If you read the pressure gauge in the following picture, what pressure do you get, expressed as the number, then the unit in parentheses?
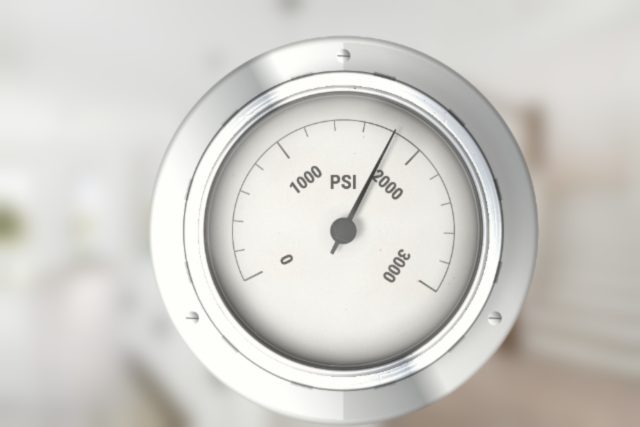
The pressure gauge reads 1800 (psi)
